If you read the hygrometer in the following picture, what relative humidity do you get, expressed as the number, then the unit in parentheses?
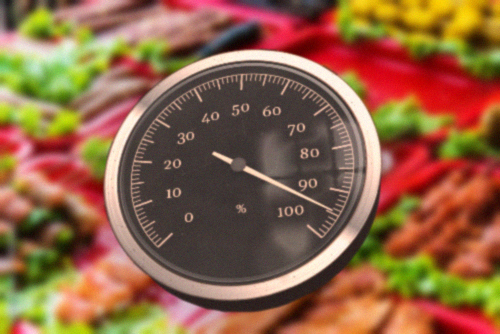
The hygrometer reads 95 (%)
